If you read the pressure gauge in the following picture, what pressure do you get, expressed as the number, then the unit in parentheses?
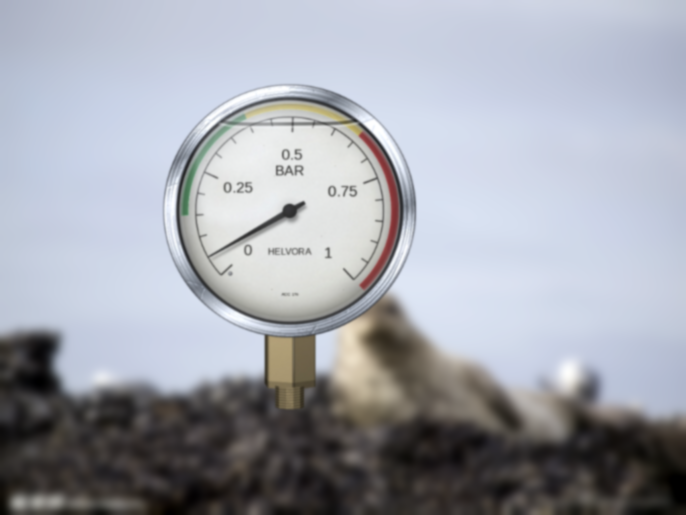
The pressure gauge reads 0.05 (bar)
